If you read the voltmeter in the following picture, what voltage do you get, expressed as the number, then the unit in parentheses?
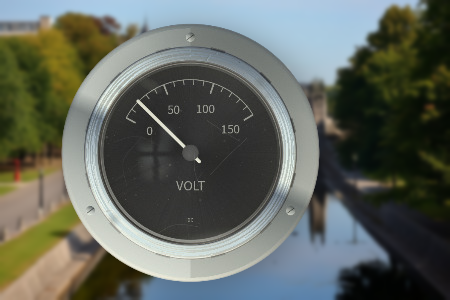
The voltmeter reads 20 (V)
